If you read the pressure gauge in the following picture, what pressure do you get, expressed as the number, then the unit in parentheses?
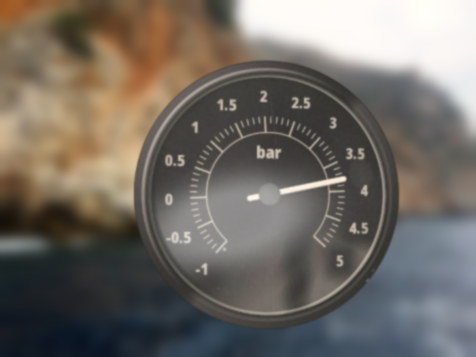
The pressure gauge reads 3.8 (bar)
